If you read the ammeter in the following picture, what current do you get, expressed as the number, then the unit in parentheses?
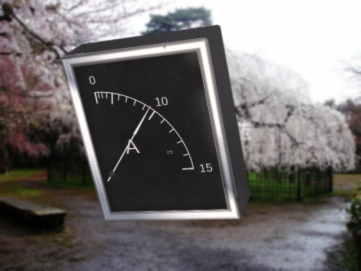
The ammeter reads 9.5 (A)
